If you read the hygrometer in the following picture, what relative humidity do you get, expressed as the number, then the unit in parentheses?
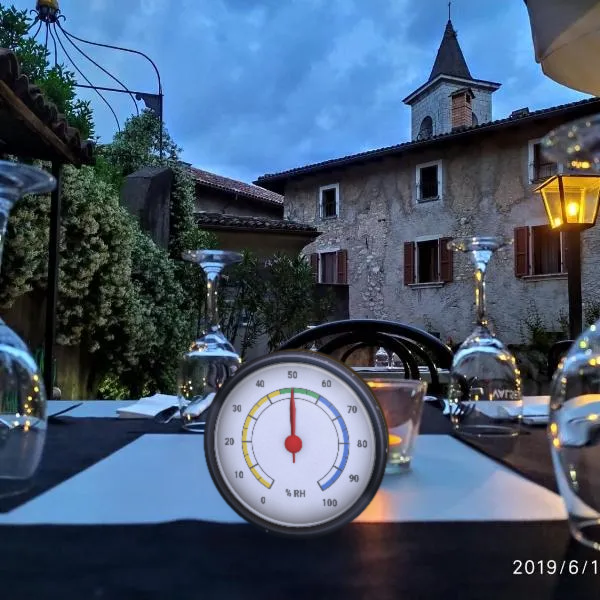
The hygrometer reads 50 (%)
